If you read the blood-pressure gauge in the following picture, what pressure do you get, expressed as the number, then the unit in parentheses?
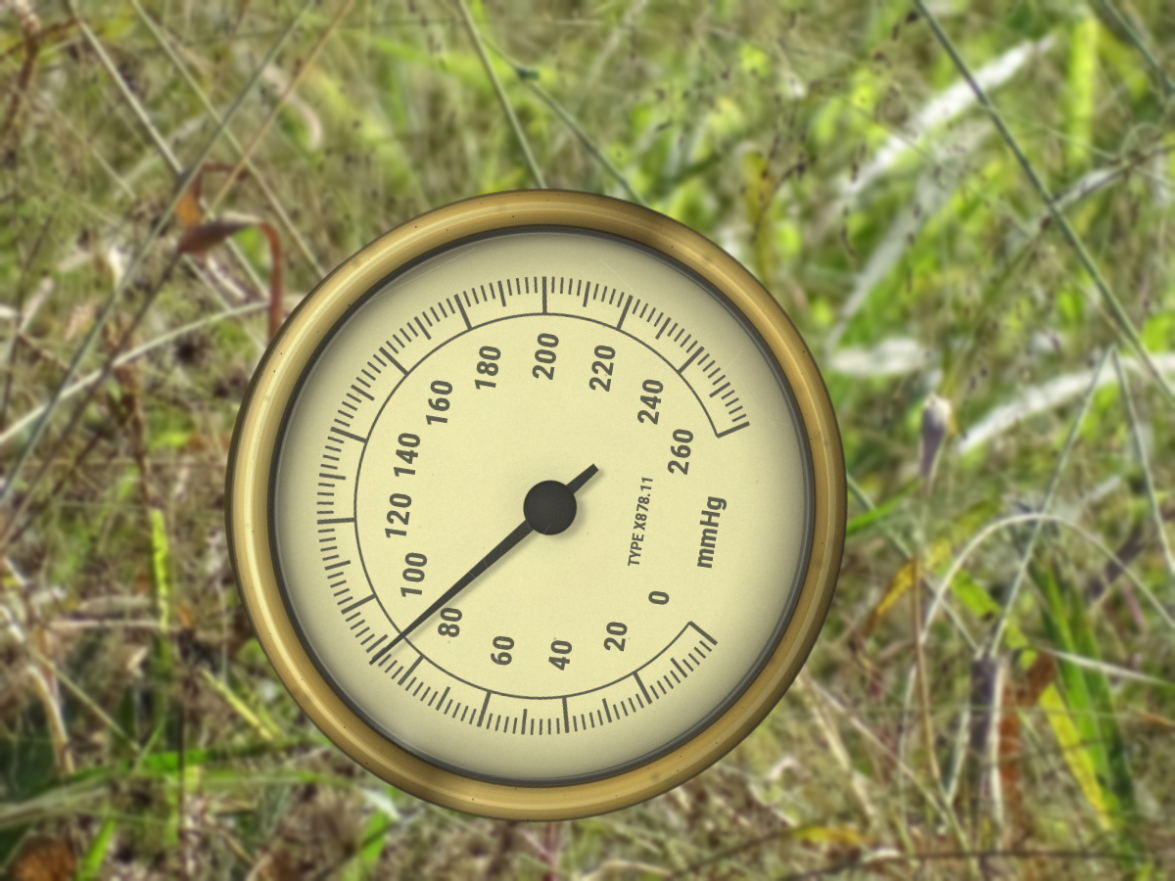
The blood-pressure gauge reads 88 (mmHg)
